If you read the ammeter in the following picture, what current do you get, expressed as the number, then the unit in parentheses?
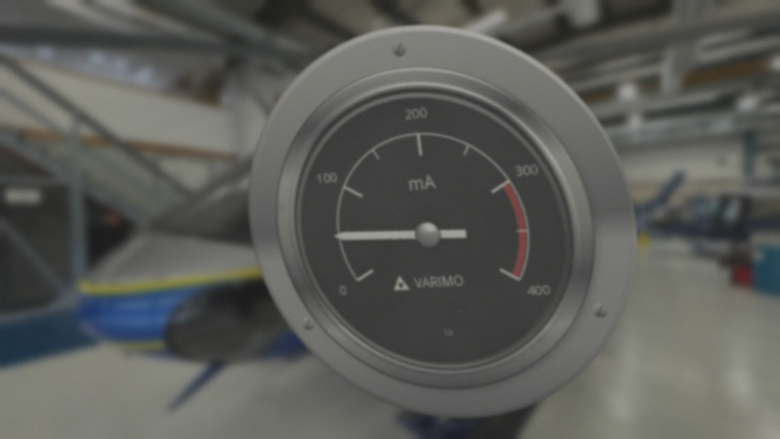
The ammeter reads 50 (mA)
